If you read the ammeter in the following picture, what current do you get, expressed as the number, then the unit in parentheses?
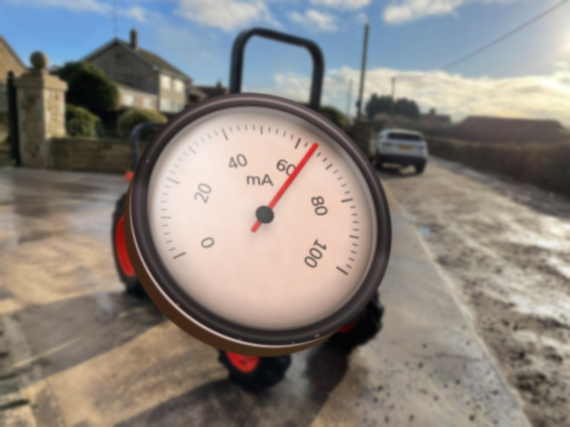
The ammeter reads 64 (mA)
